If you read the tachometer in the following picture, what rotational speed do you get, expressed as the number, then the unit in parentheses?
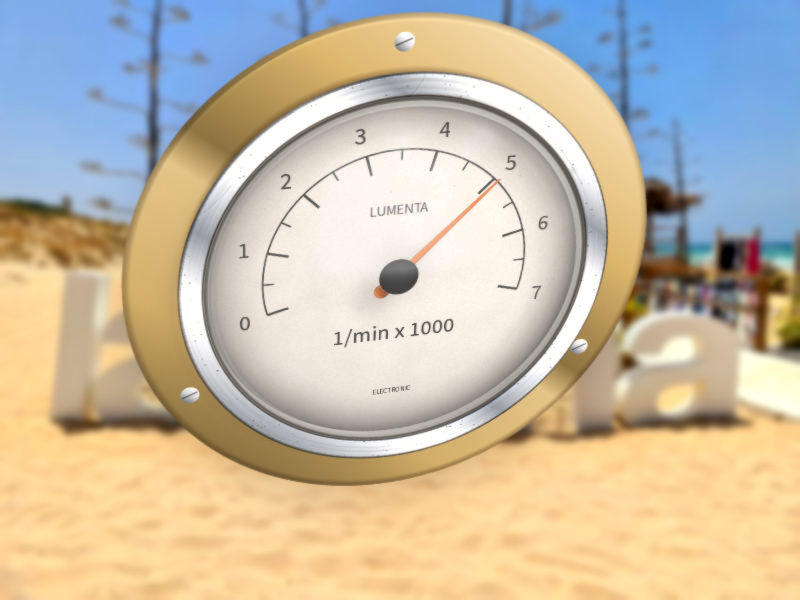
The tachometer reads 5000 (rpm)
